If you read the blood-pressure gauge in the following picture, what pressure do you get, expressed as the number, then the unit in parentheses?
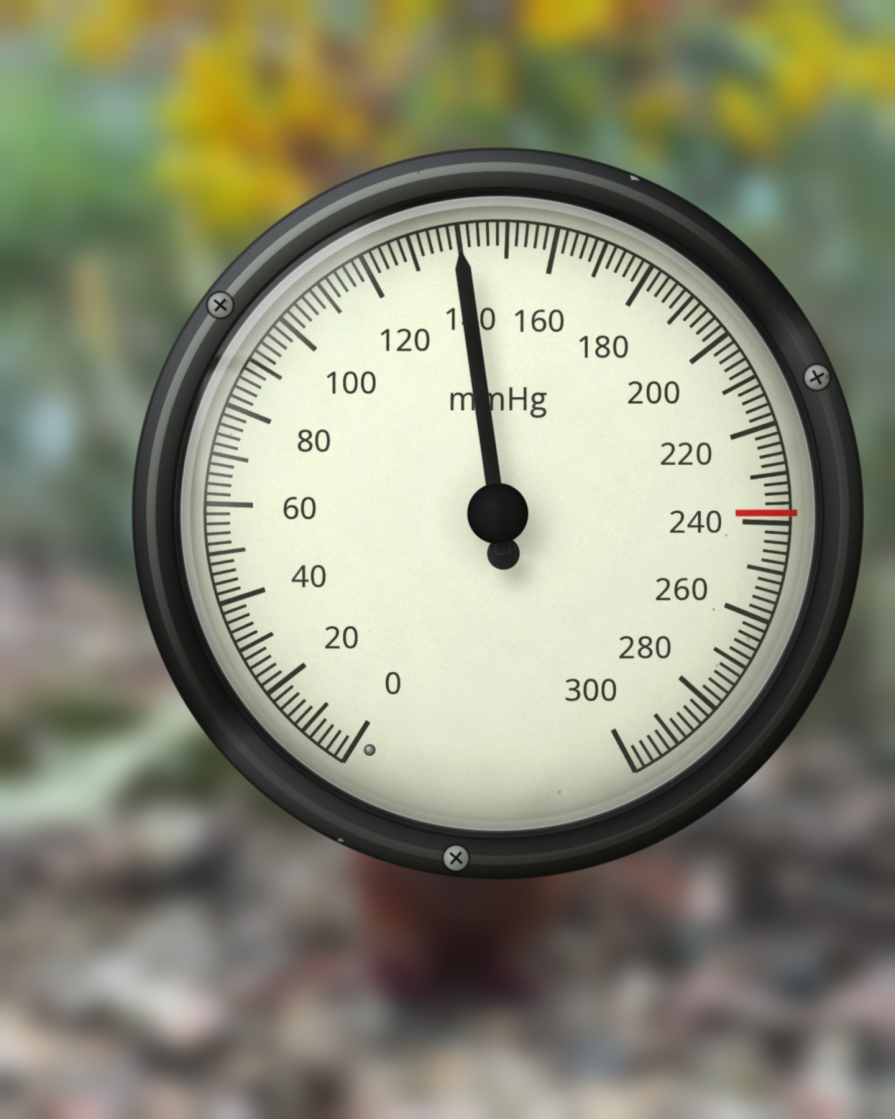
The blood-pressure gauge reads 140 (mmHg)
